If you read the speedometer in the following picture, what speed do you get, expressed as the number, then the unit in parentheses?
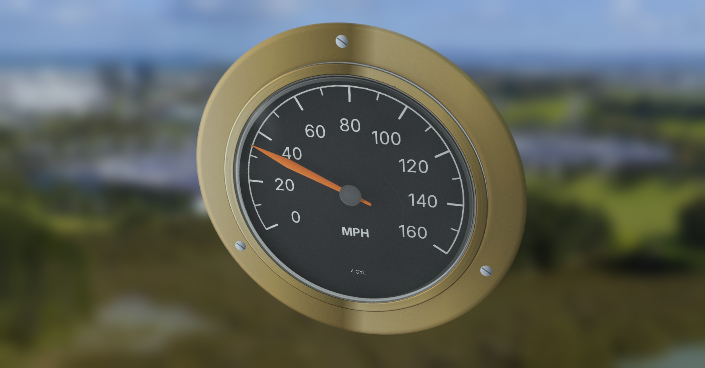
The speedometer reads 35 (mph)
